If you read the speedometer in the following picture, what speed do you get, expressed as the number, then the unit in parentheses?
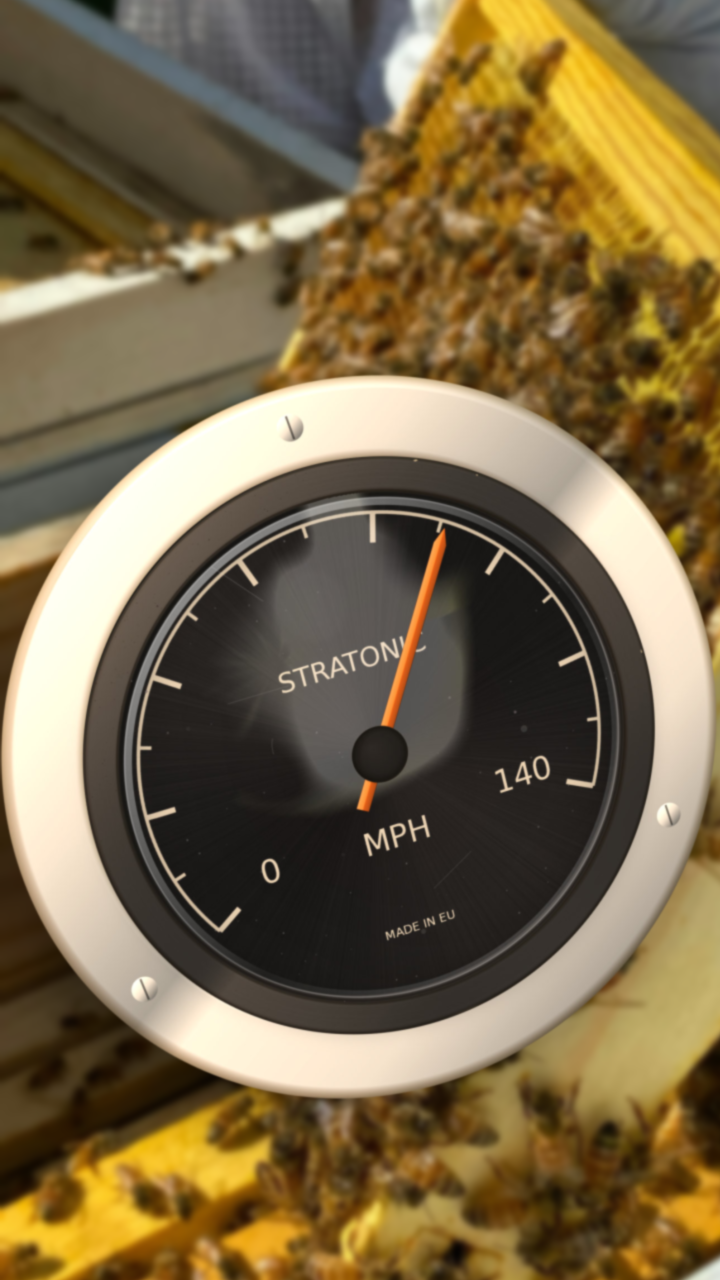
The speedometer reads 90 (mph)
